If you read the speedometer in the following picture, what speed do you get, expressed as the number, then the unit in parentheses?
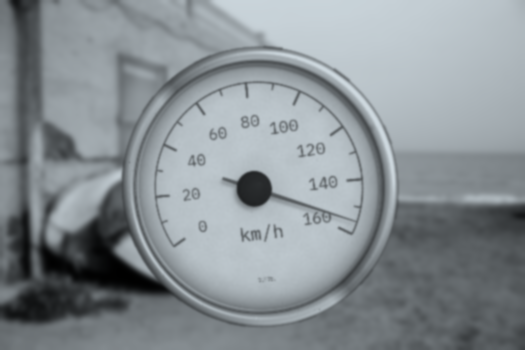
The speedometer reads 155 (km/h)
